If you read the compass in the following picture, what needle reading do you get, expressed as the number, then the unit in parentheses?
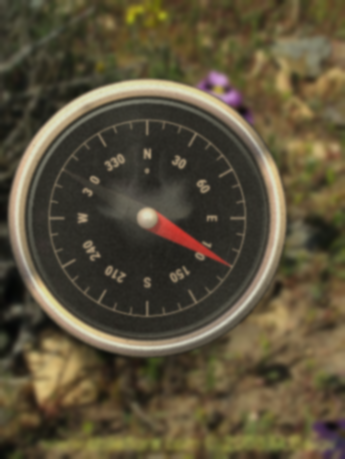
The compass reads 120 (°)
